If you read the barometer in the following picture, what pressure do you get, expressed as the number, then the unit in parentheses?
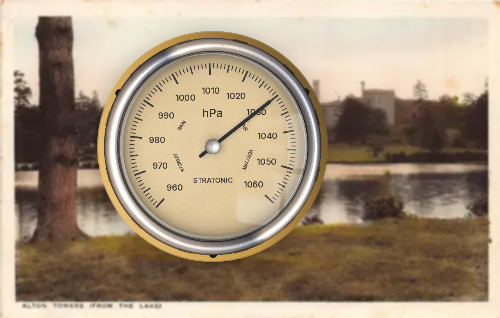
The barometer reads 1030 (hPa)
